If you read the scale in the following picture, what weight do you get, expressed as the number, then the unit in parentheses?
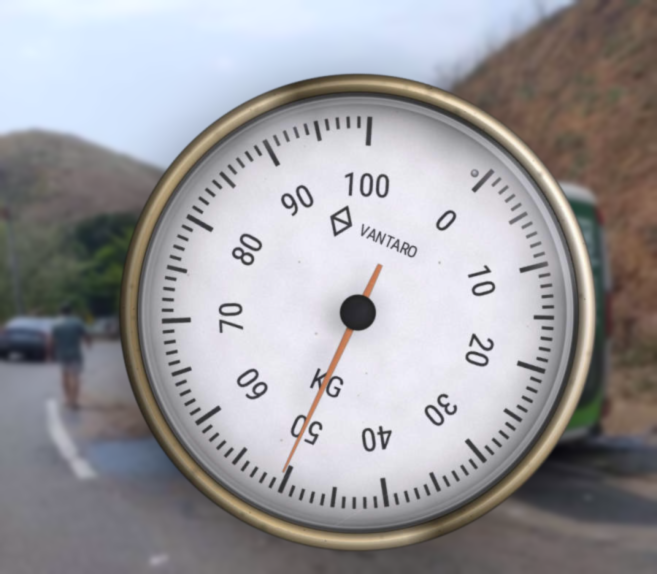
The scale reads 50.5 (kg)
